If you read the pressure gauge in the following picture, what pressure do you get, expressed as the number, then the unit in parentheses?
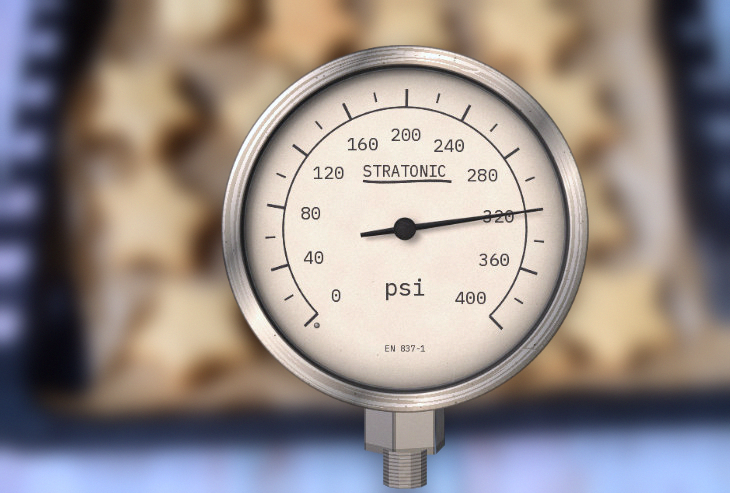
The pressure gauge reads 320 (psi)
